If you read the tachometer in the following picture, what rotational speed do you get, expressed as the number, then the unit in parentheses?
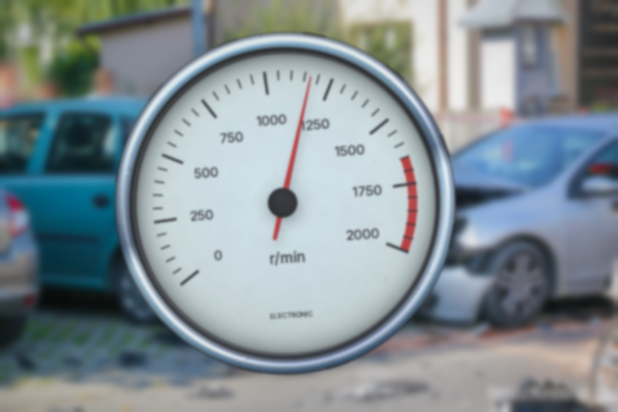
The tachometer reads 1175 (rpm)
